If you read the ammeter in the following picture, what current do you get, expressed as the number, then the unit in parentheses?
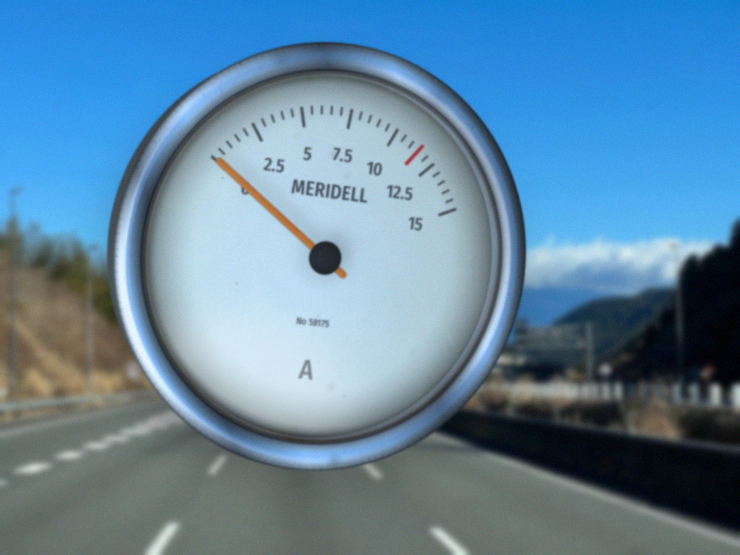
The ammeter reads 0 (A)
